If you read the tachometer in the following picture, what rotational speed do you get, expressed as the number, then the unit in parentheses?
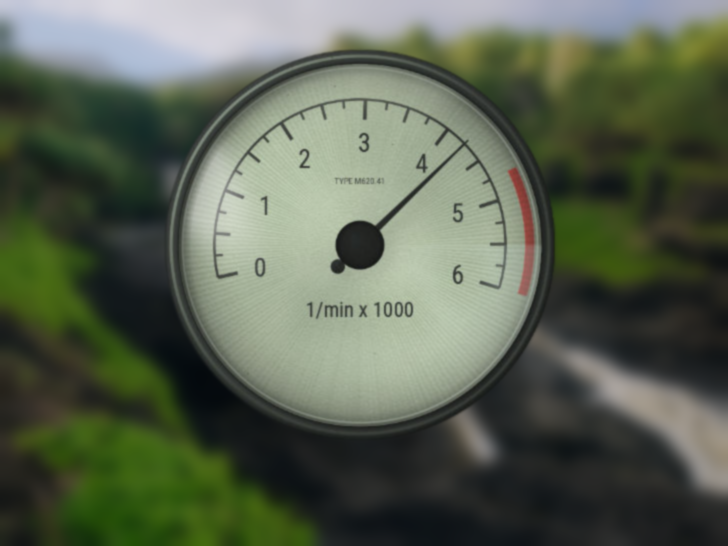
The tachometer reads 4250 (rpm)
